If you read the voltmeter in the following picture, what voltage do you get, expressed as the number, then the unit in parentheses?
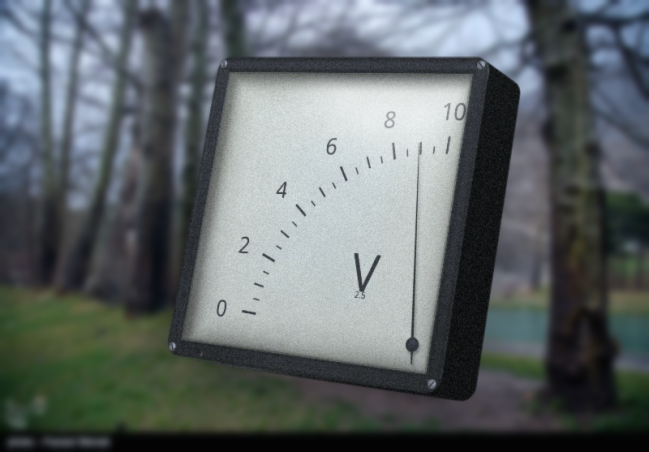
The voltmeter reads 9 (V)
